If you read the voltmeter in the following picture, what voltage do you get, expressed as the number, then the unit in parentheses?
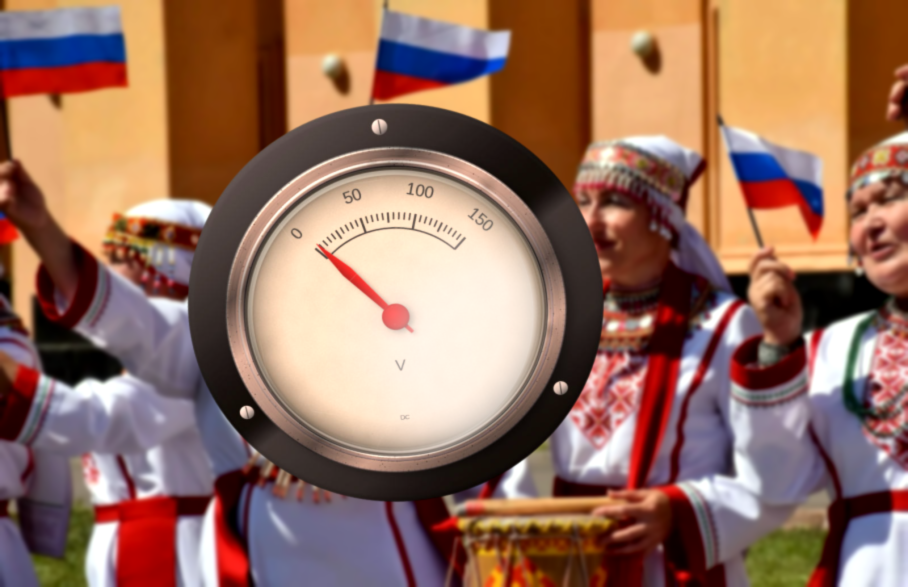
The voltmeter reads 5 (V)
